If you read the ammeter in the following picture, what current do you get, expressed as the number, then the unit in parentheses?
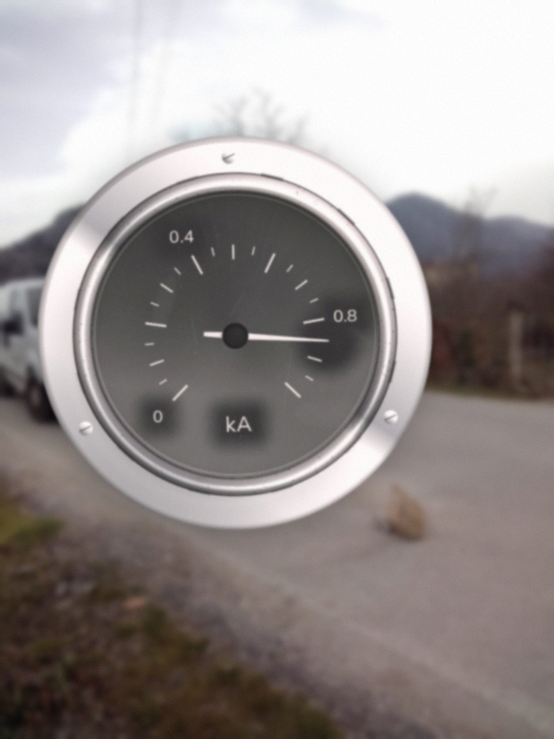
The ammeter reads 0.85 (kA)
